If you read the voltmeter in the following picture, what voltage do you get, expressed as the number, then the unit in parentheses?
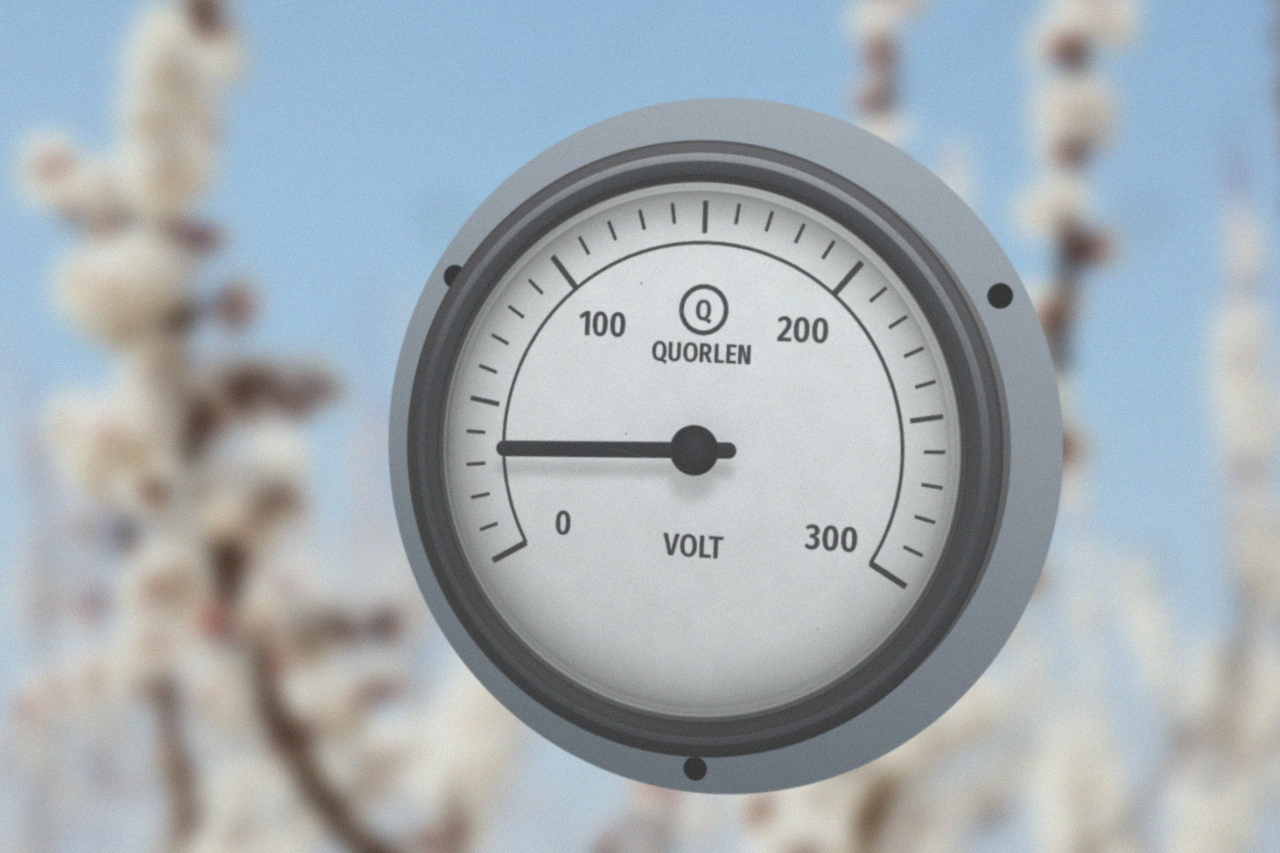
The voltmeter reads 35 (V)
